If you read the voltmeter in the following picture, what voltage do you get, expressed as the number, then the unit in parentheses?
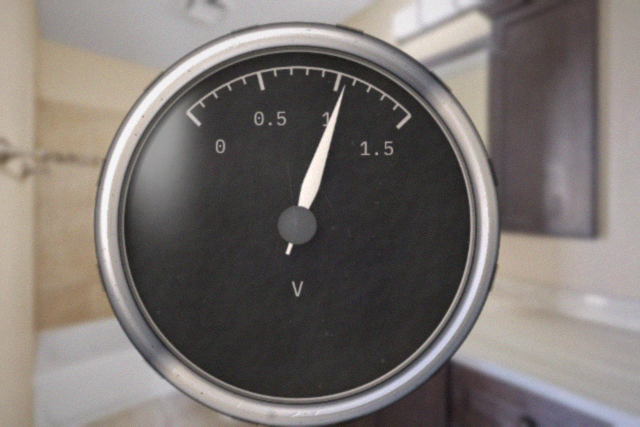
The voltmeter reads 1.05 (V)
